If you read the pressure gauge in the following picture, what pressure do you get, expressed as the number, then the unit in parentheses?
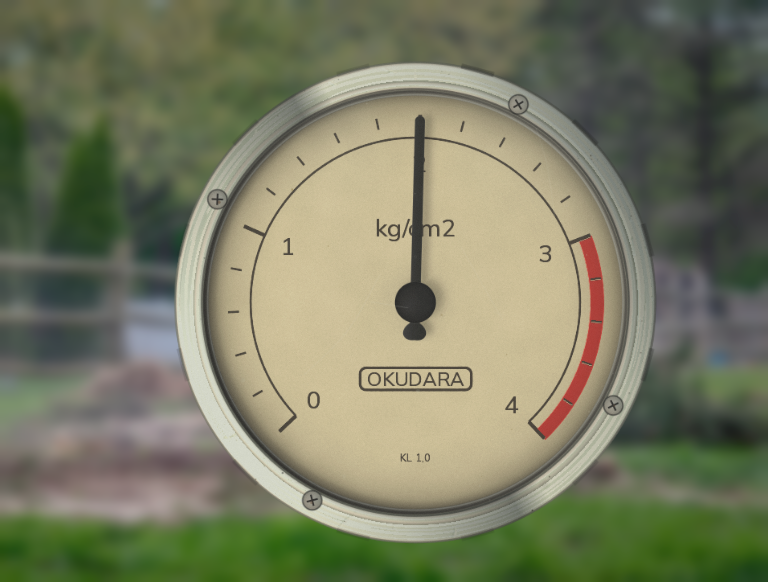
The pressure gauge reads 2 (kg/cm²)
